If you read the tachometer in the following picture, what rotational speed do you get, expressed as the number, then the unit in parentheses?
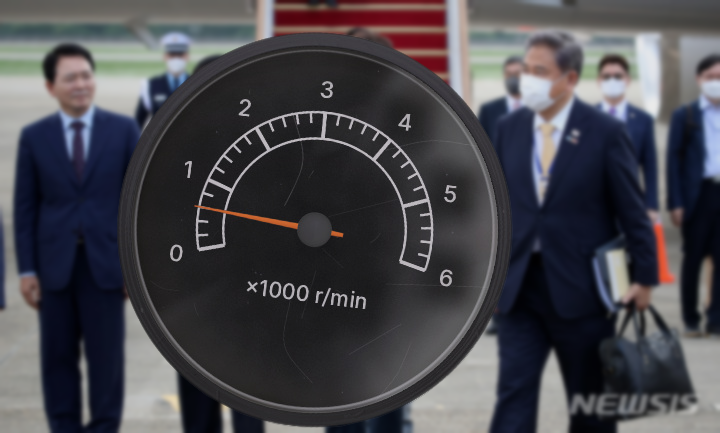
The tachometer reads 600 (rpm)
